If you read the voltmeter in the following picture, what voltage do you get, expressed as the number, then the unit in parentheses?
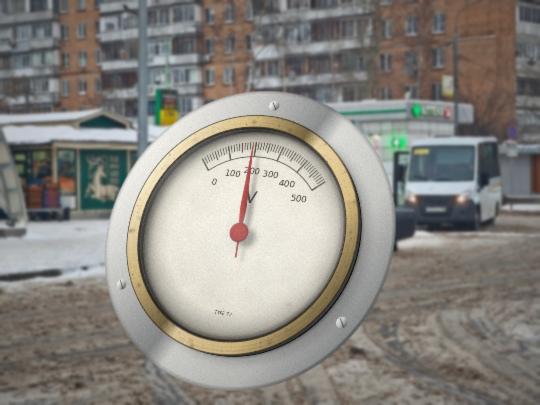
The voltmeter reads 200 (V)
